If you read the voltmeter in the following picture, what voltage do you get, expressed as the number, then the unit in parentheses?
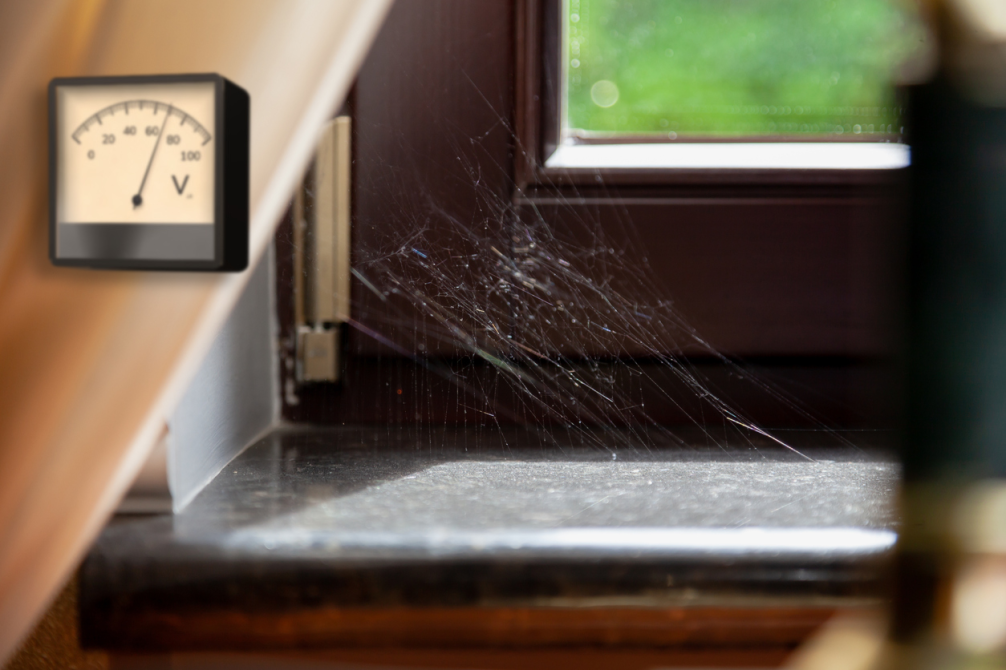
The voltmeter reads 70 (V)
